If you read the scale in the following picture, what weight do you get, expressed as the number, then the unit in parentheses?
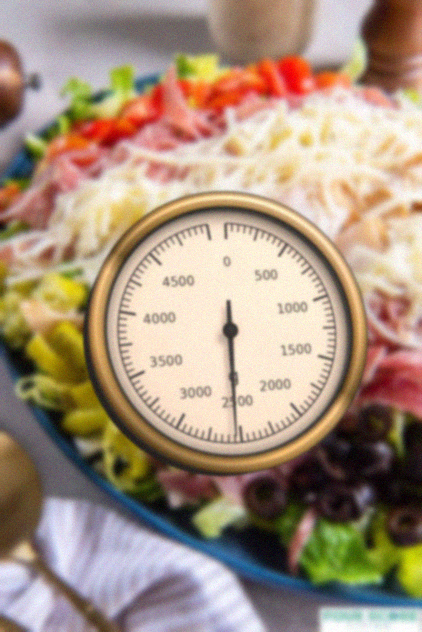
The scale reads 2550 (g)
